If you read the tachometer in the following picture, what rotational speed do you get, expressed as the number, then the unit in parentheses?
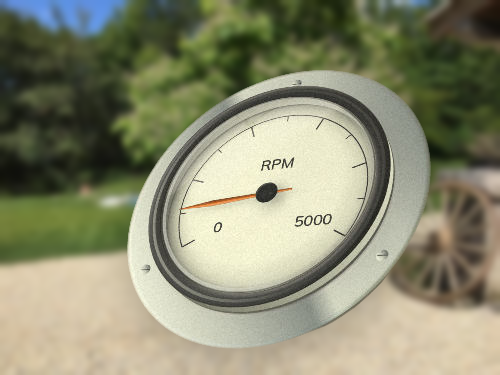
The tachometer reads 500 (rpm)
